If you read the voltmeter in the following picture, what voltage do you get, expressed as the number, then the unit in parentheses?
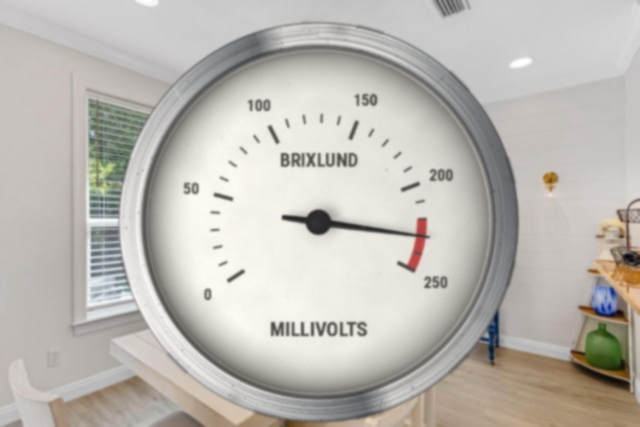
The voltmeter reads 230 (mV)
